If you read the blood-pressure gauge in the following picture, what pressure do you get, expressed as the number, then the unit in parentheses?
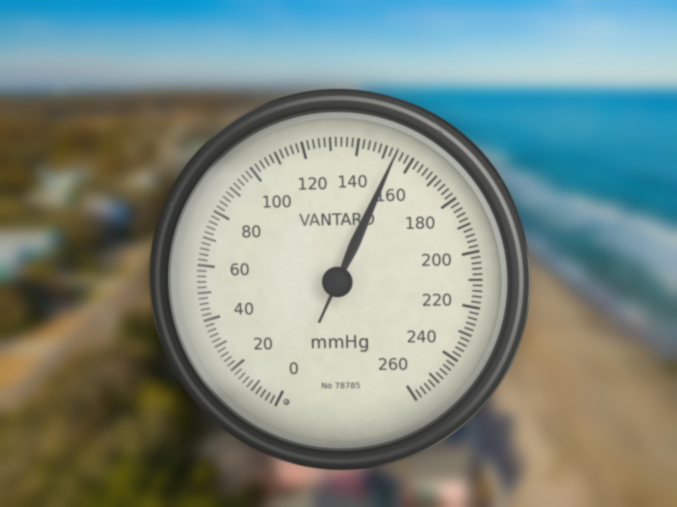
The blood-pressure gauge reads 154 (mmHg)
